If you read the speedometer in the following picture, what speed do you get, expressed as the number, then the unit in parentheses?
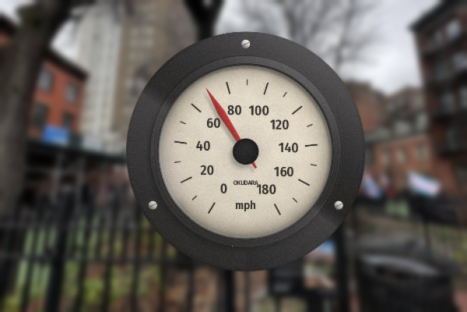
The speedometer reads 70 (mph)
